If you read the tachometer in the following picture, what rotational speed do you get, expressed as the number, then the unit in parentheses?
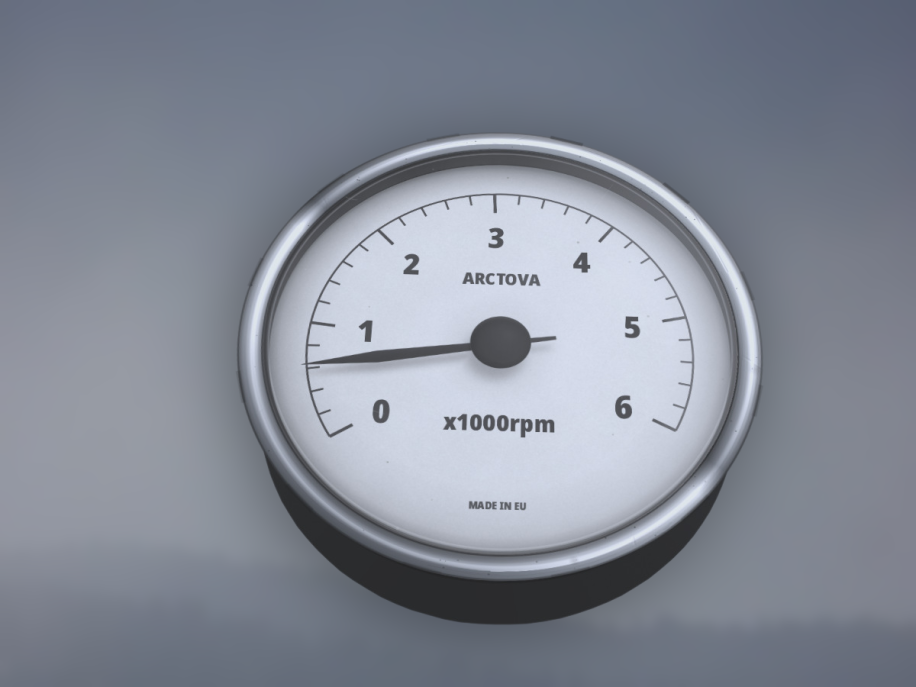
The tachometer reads 600 (rpm)
